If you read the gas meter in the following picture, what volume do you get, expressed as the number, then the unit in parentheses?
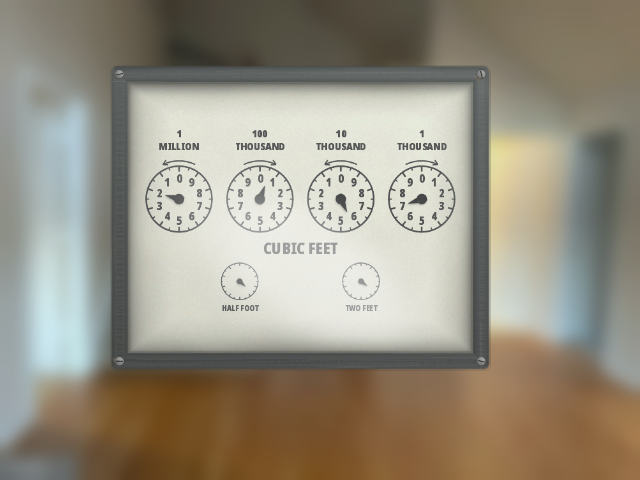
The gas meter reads 205700 (ft³)
